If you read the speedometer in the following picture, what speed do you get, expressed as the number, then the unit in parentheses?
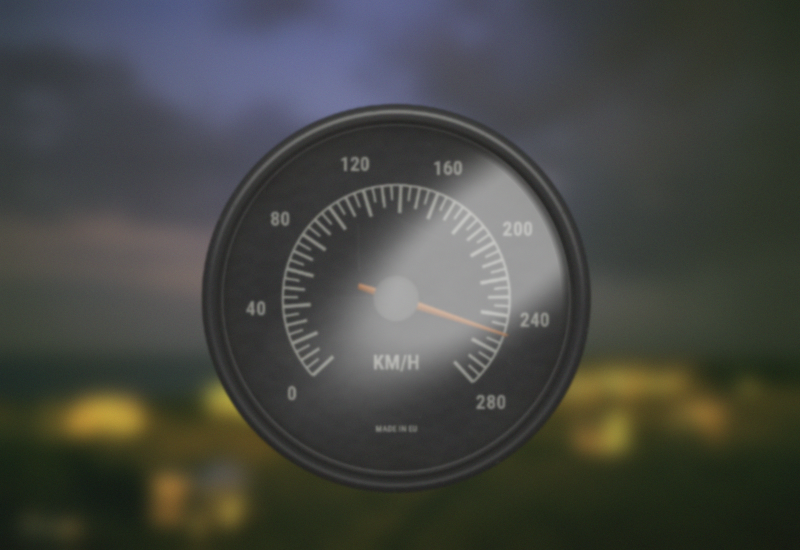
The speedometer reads 250 (km/h)
